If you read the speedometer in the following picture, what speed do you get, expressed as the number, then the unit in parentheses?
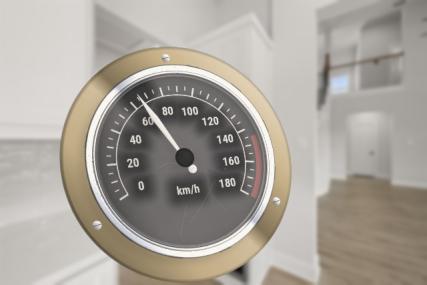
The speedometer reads 65 (km/h)
